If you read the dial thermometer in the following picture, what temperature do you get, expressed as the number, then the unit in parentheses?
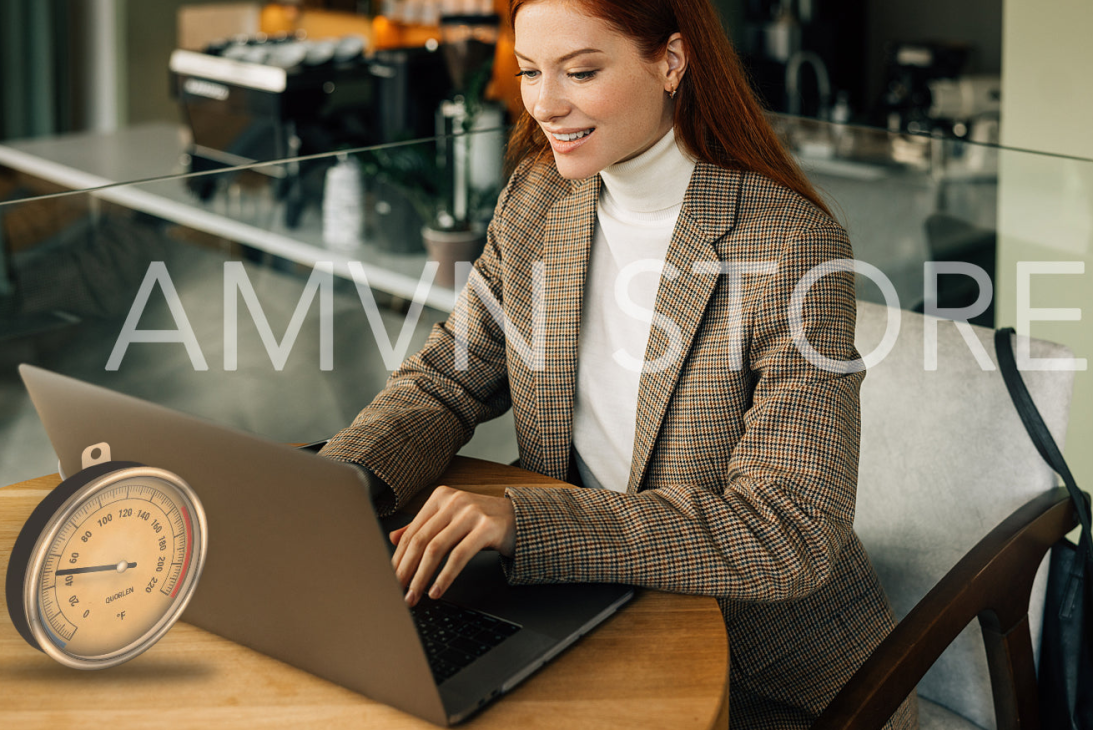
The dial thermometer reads 50 (°F)
